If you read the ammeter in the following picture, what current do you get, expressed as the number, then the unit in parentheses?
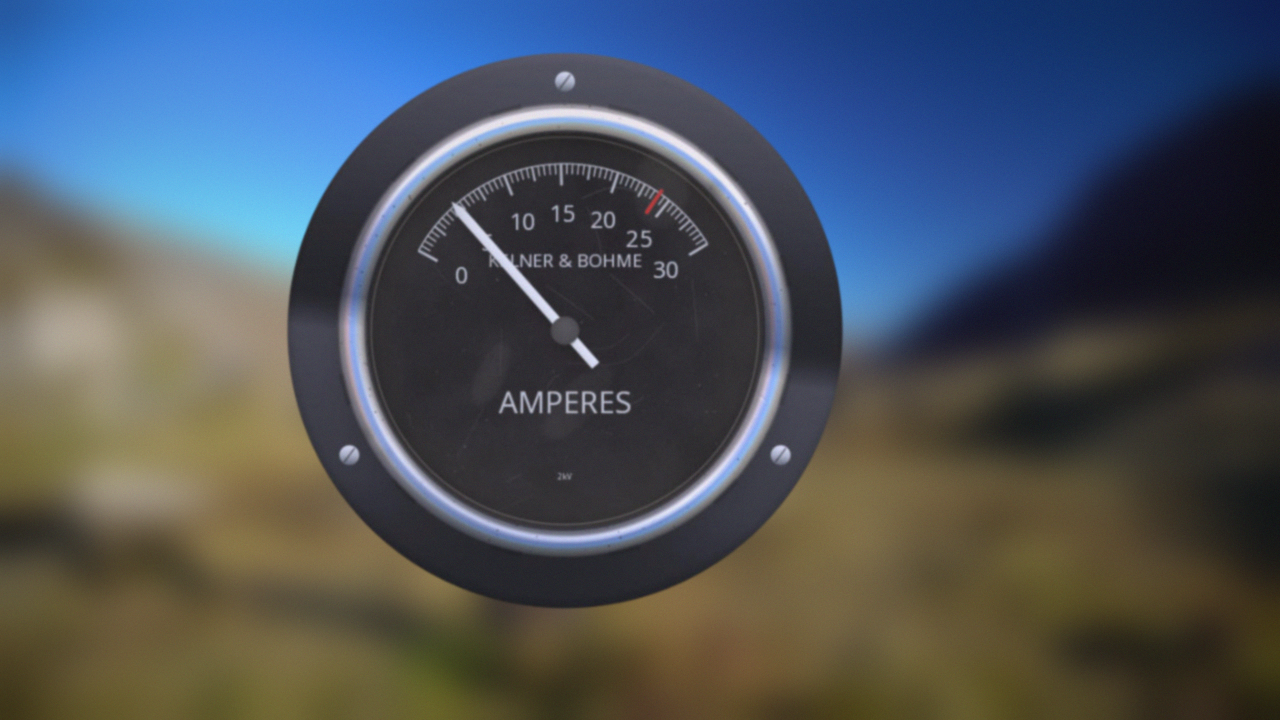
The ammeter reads 5 (A)
